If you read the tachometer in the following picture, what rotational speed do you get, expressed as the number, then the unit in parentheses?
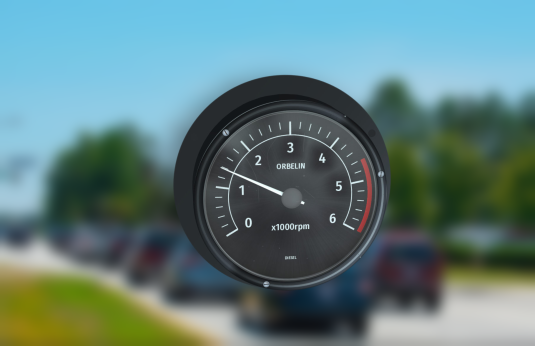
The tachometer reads 1400 (rpm)
